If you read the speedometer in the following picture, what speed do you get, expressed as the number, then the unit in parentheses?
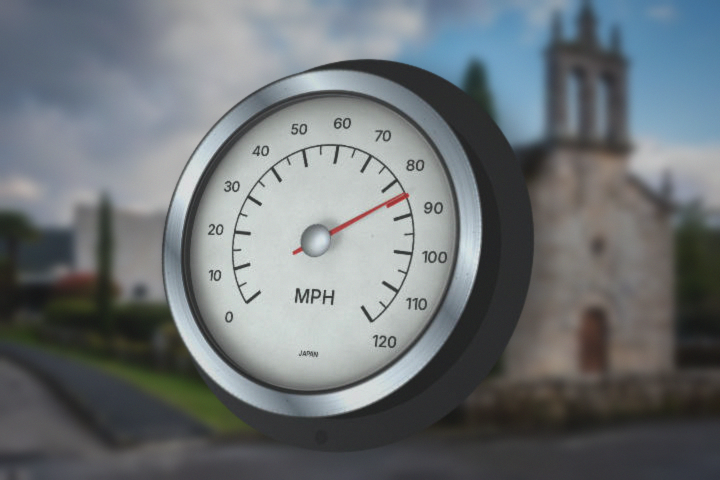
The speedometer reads 85 (mph)
